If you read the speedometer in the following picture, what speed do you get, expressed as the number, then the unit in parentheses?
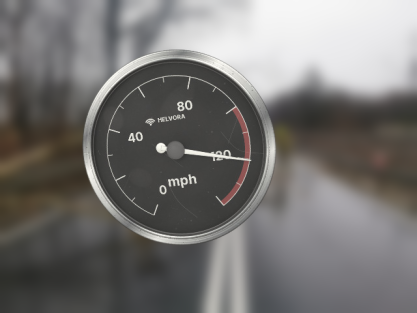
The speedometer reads 120 (mph)
